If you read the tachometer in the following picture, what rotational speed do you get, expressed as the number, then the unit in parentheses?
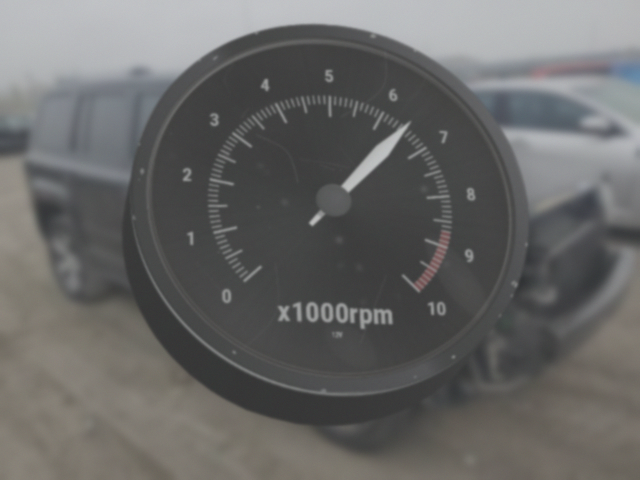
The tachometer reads 6500 (rpm)
